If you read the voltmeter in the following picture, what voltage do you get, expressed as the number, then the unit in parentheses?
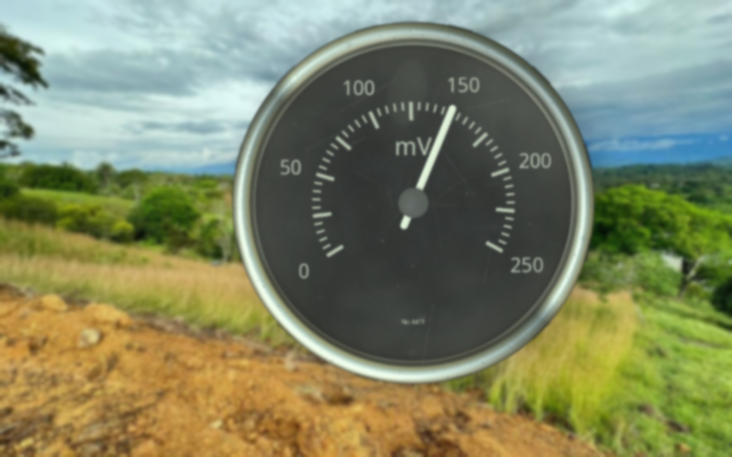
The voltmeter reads 150 (mV)
